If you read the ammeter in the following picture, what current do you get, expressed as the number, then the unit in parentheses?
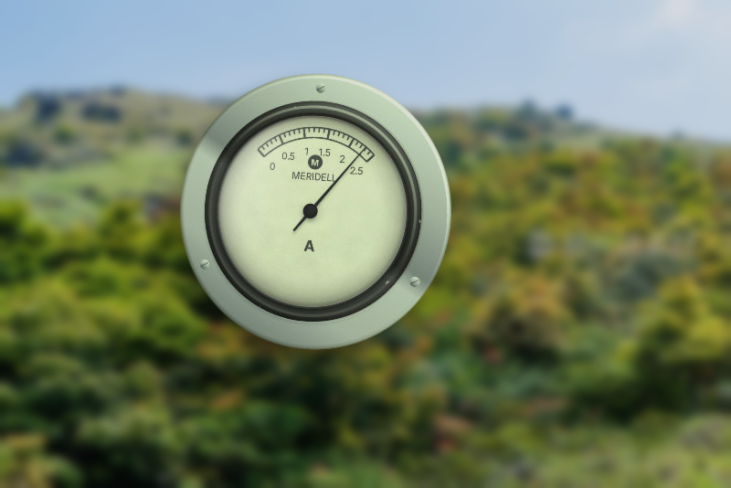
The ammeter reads 2.3 (A)
